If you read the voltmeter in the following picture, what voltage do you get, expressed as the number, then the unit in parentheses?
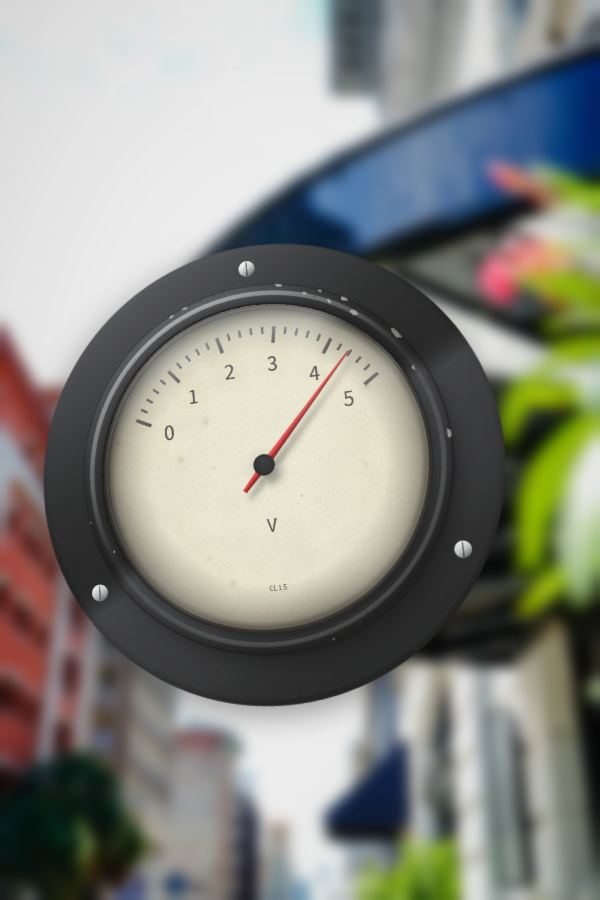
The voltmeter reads 4.4 (V)
